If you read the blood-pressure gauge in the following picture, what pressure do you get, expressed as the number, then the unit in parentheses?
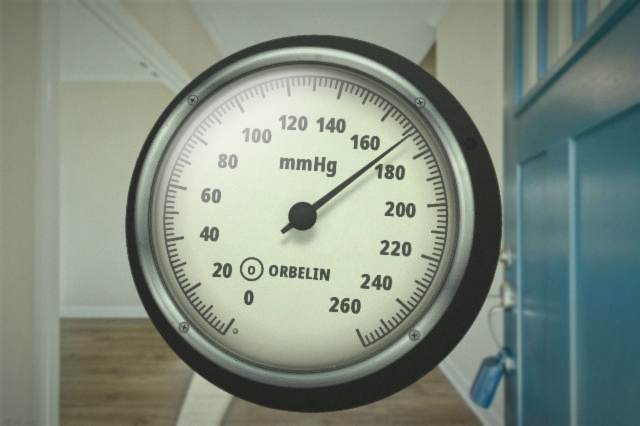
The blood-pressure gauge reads 172 (mmHg)
